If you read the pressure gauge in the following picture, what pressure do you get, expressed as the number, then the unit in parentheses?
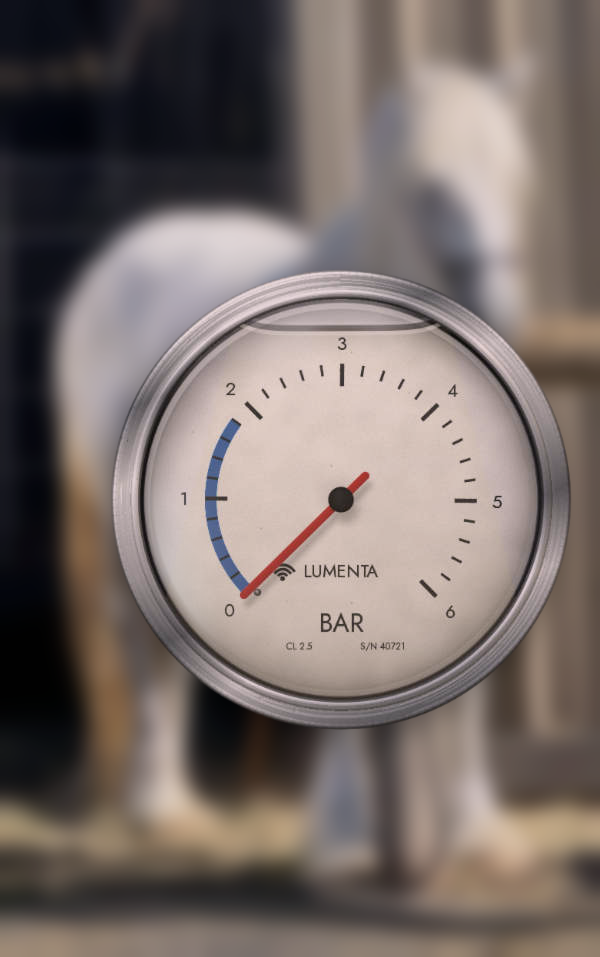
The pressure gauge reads 0 (bar)
